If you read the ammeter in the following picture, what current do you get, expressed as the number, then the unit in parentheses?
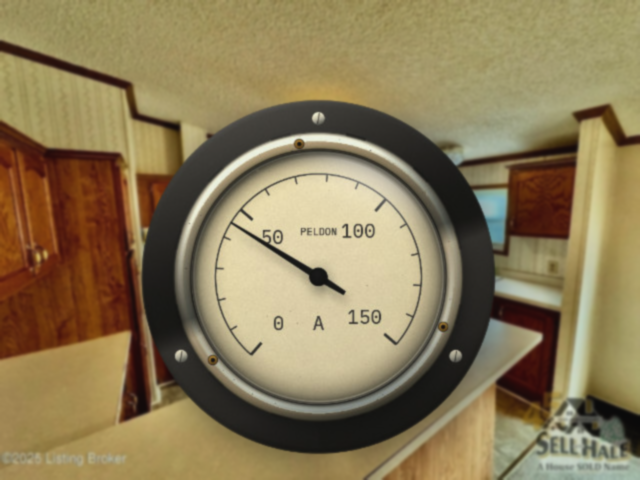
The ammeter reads 45 (A)
